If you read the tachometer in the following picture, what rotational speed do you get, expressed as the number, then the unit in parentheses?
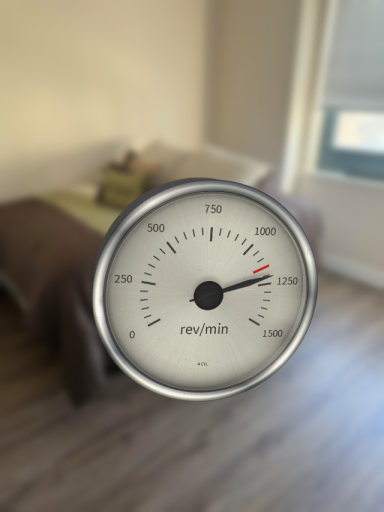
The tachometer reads 1200 (rpm)
